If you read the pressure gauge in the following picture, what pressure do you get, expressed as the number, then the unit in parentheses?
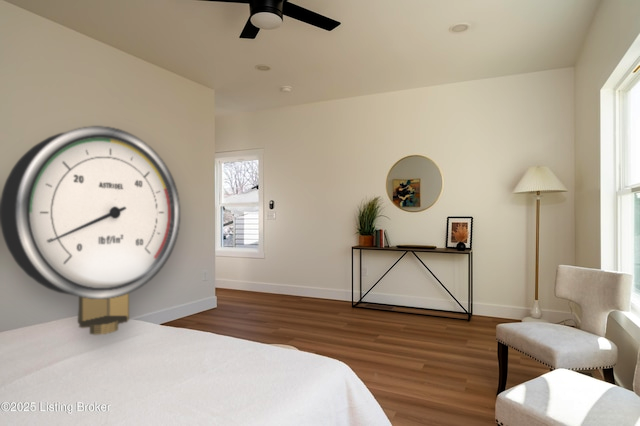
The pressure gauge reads 5 (psi)
